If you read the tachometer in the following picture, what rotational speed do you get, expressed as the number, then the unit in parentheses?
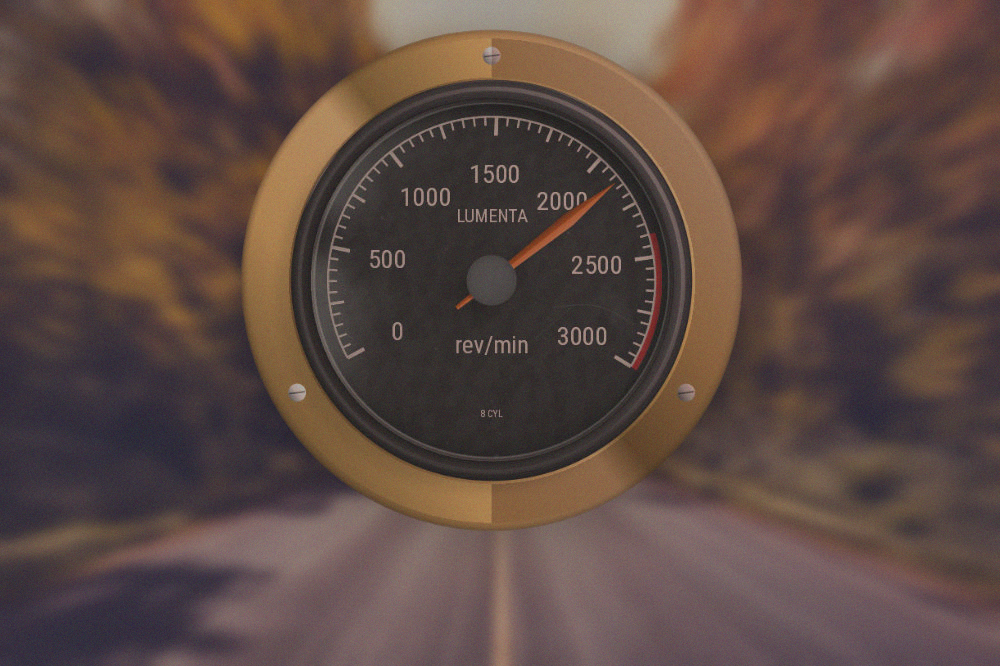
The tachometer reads 2125 (rpm)
